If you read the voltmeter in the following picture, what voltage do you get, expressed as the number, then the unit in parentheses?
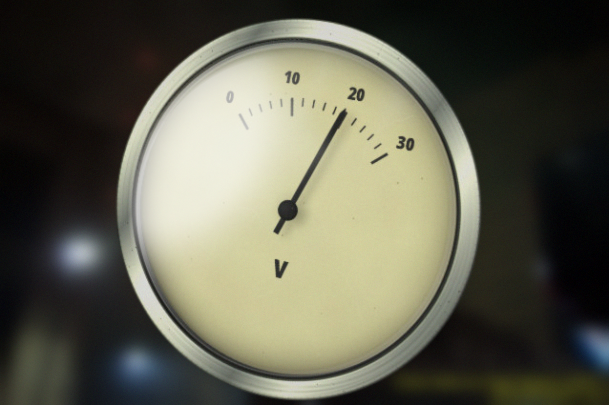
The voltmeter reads 20 (V)
